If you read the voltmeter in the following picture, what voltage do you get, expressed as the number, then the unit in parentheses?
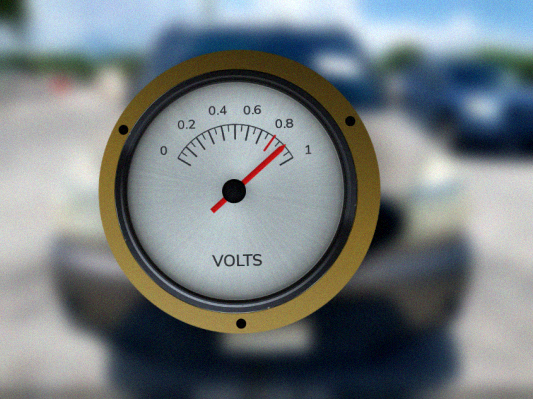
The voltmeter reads 0.9 (V)
